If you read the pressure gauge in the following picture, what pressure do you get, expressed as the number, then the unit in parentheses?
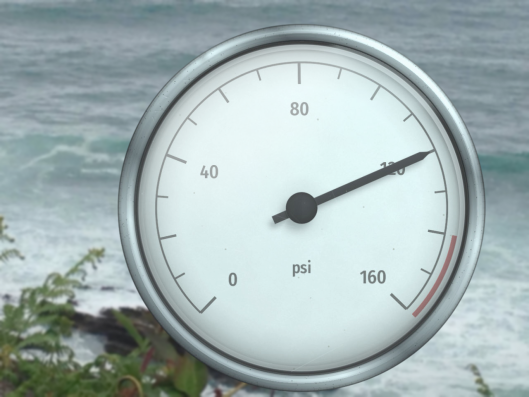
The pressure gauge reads 120 (psi)
